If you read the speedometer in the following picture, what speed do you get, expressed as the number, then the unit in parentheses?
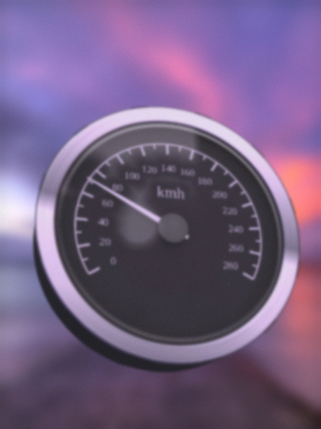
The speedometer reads 70 (km/h)
